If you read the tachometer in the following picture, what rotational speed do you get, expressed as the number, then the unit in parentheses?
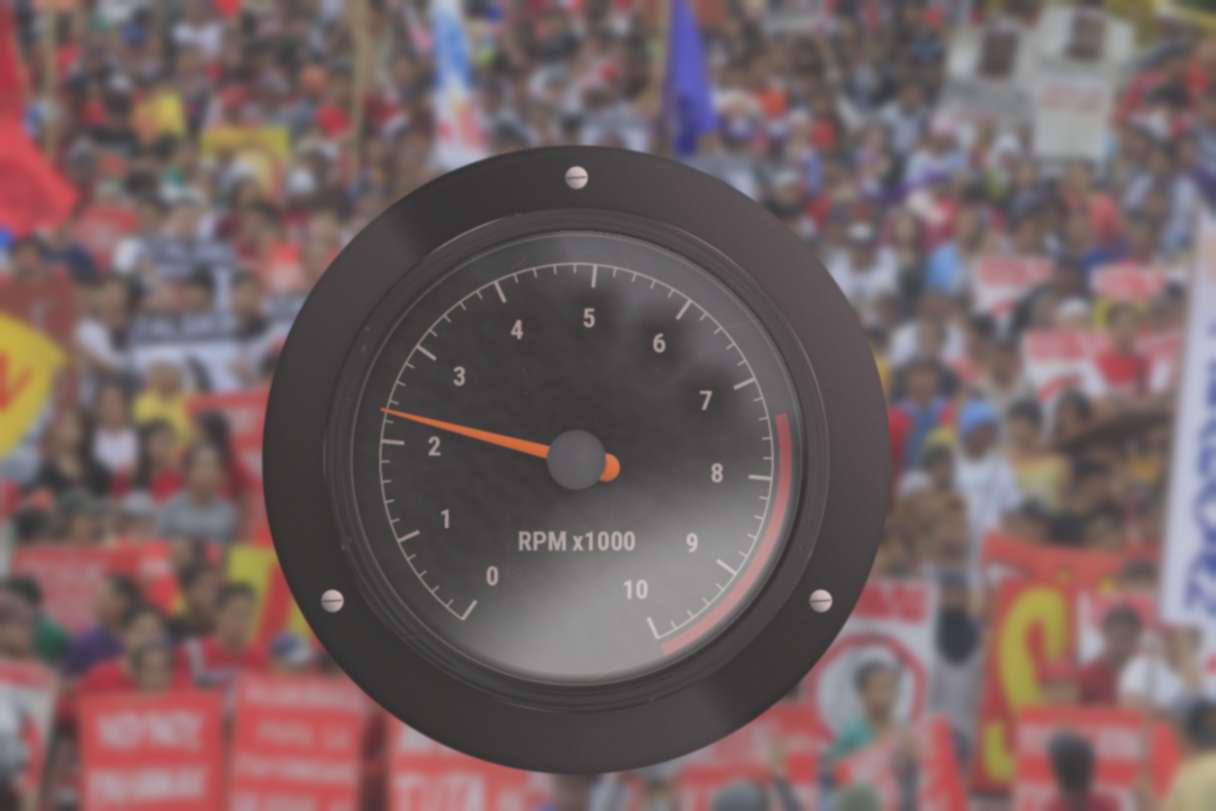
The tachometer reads 2300 (rpm)
